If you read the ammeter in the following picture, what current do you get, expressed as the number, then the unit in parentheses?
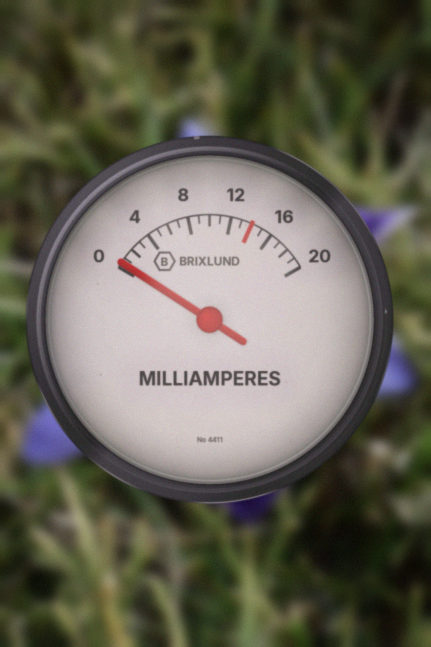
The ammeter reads 0.5 (mA)
